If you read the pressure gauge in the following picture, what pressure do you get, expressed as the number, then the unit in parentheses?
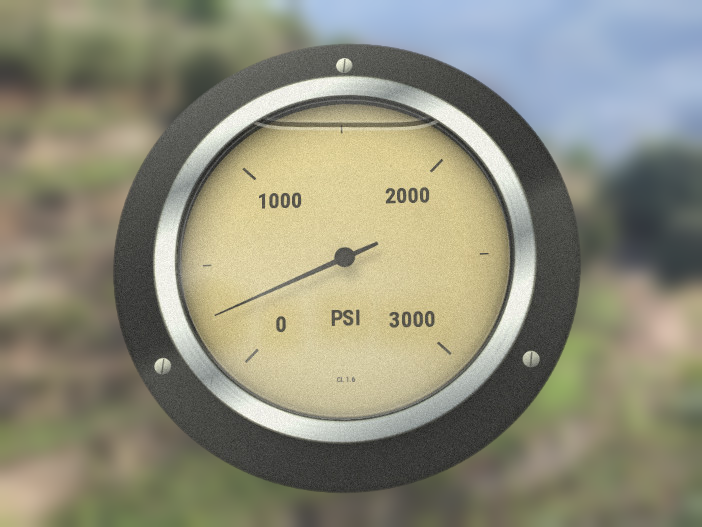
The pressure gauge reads 250 (psi)
